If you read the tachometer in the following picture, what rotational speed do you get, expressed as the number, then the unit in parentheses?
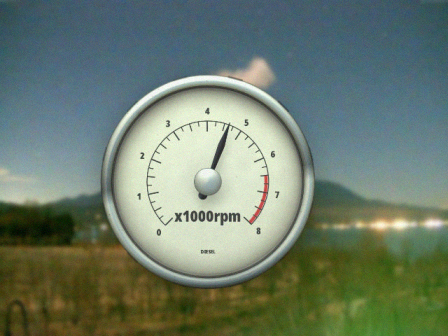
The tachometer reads 4625 (rpm)
